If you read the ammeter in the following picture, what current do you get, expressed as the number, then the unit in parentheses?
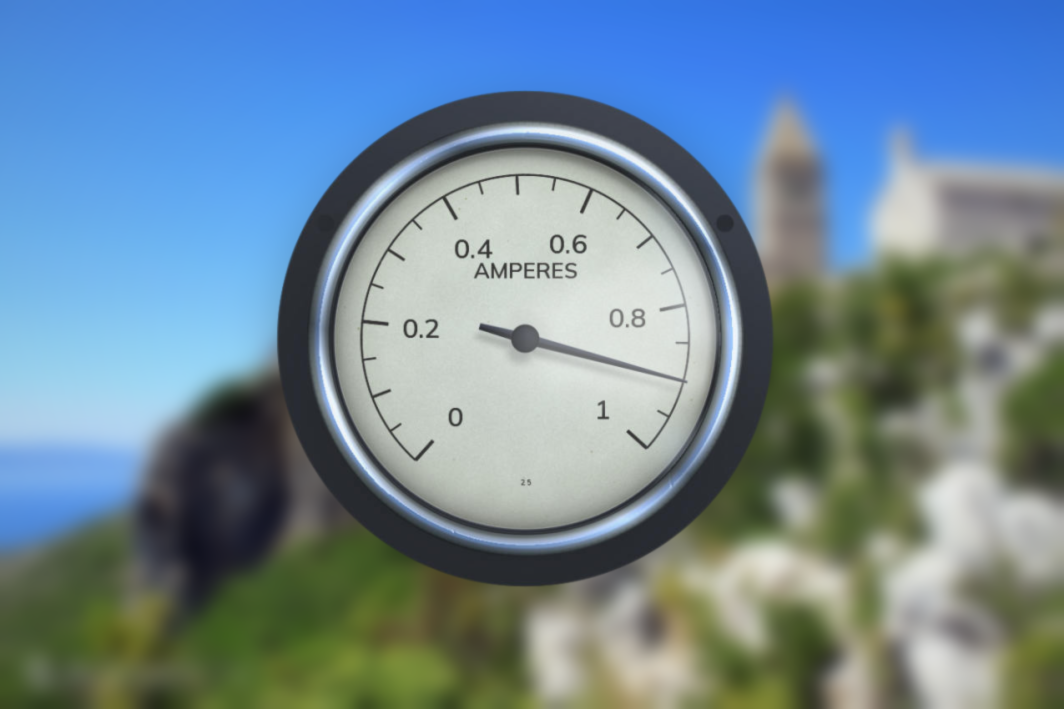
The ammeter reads 0.9 (A)
